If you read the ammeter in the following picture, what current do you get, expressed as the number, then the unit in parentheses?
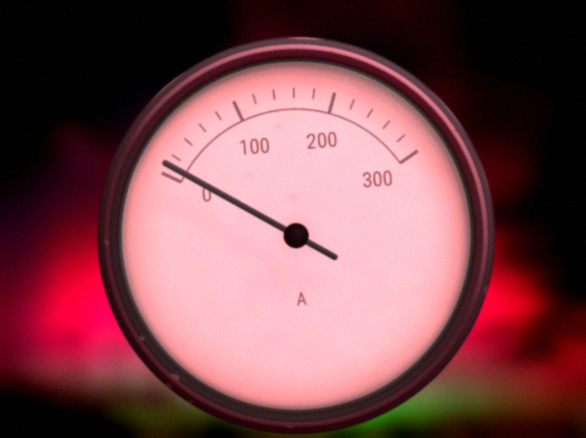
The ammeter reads 10 (A)
